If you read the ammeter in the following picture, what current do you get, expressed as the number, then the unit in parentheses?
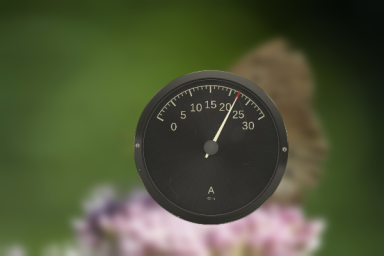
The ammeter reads 22 (A)
